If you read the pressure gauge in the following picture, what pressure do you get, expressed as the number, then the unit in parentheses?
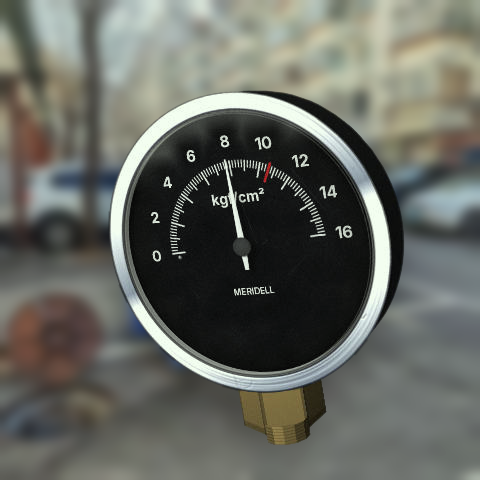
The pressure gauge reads 8 (kg/cm²)
